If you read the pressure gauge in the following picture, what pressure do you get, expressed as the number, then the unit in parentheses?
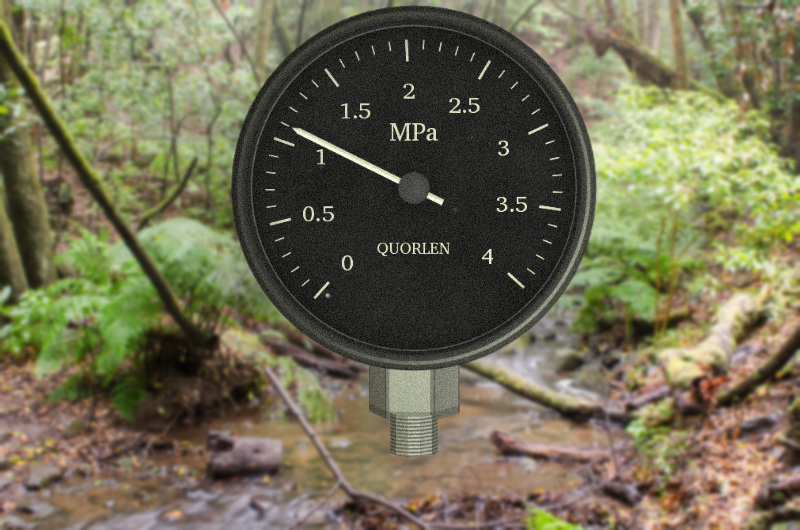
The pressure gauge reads 1.1 (MPa)
